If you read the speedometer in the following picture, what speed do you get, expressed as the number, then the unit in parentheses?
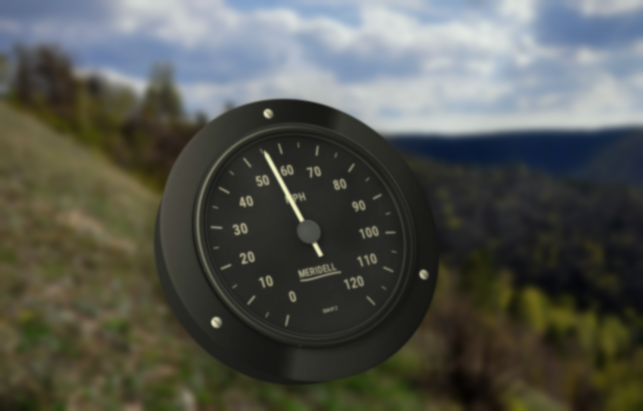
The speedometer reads 55 (mph)
